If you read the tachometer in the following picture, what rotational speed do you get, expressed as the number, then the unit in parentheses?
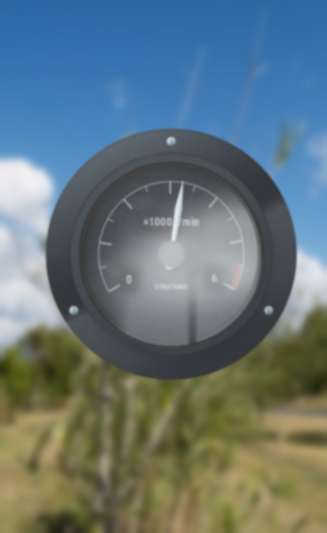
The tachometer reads 3250 (rpm)
